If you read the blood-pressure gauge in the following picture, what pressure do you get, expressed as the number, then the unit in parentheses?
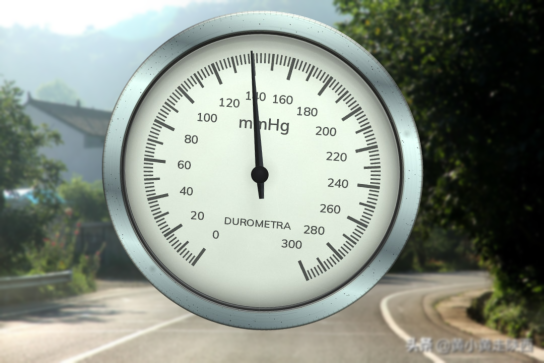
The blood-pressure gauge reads 140 (mmHg)
